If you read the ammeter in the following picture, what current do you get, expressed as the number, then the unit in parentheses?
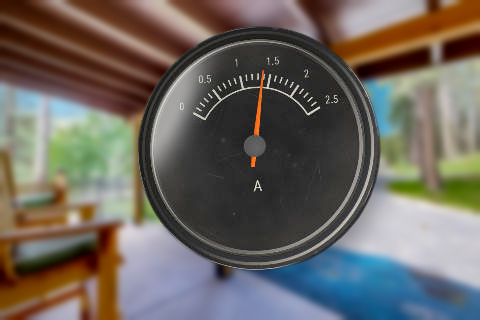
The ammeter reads 1.4 (A)
